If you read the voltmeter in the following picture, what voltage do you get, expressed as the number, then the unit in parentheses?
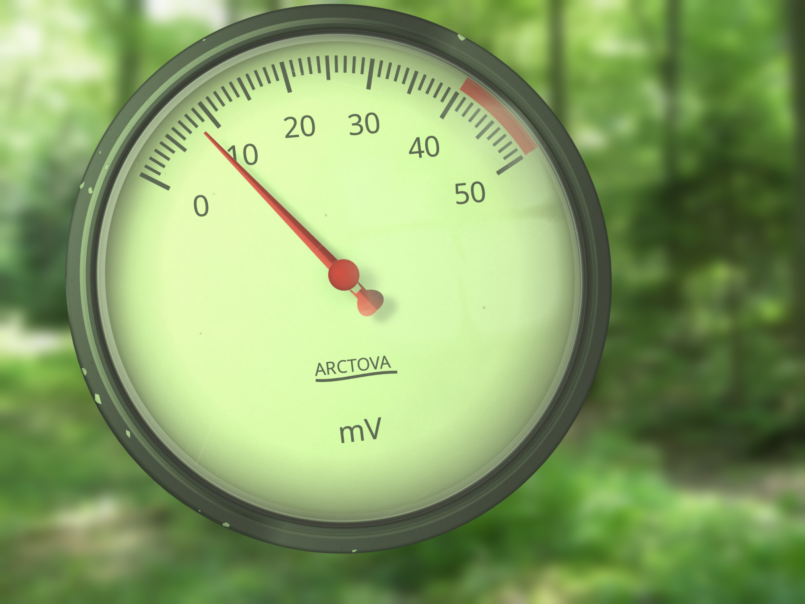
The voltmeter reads 8 (mV)
